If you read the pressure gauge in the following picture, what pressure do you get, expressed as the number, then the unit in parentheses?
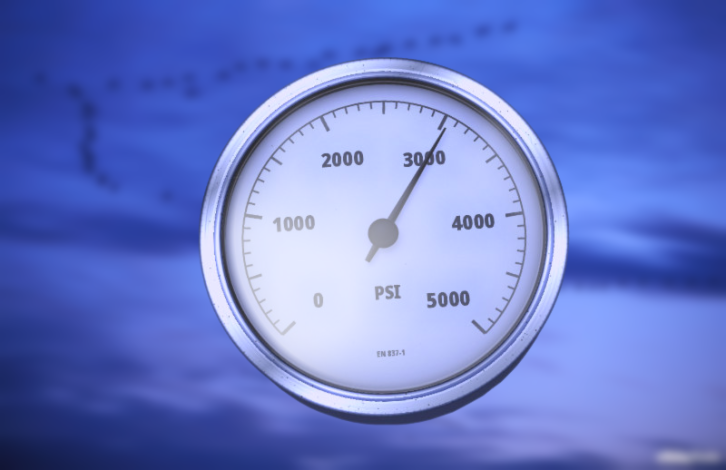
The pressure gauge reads 3050 (psi)
